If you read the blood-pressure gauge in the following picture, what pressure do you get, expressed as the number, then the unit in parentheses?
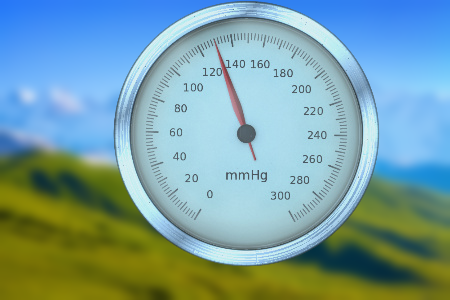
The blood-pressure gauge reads 130 (mmHg)
